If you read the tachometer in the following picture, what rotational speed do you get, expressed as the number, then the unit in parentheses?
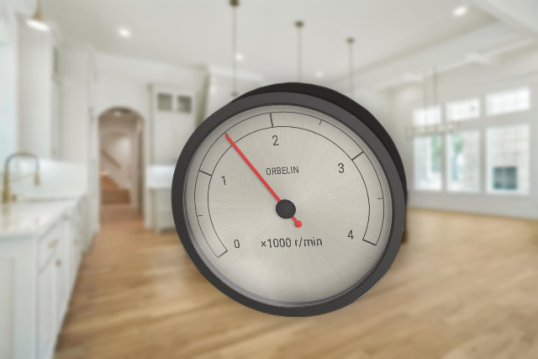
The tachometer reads 1500 (rpm)
